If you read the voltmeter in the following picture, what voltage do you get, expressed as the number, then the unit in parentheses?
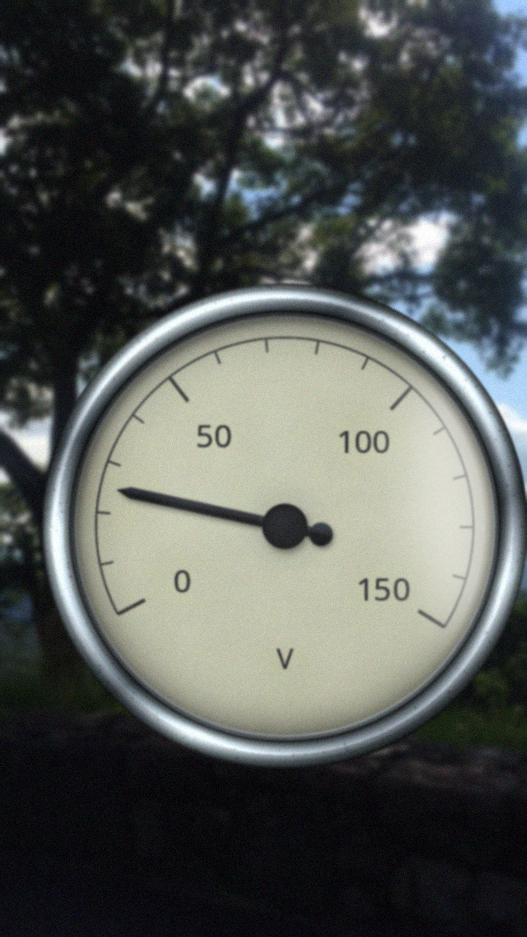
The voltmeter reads 25 (V)
